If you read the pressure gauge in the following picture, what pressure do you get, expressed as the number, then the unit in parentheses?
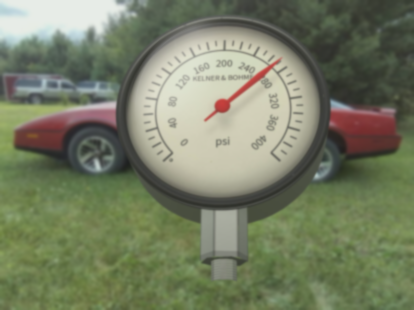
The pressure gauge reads 270 (psi)
